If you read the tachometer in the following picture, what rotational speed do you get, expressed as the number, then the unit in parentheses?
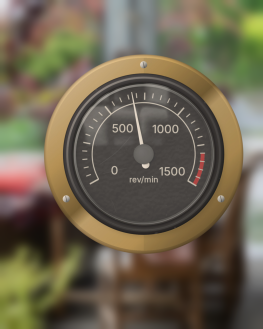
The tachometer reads 675 (rpm)
